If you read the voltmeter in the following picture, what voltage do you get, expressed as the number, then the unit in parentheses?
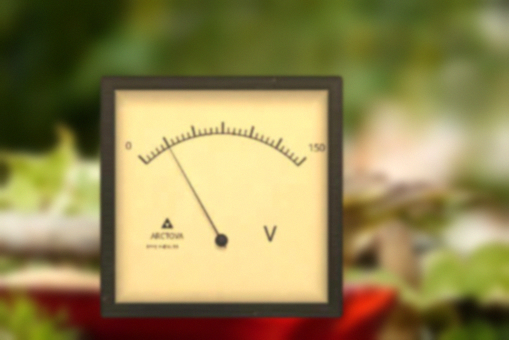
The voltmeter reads 25 (V)
